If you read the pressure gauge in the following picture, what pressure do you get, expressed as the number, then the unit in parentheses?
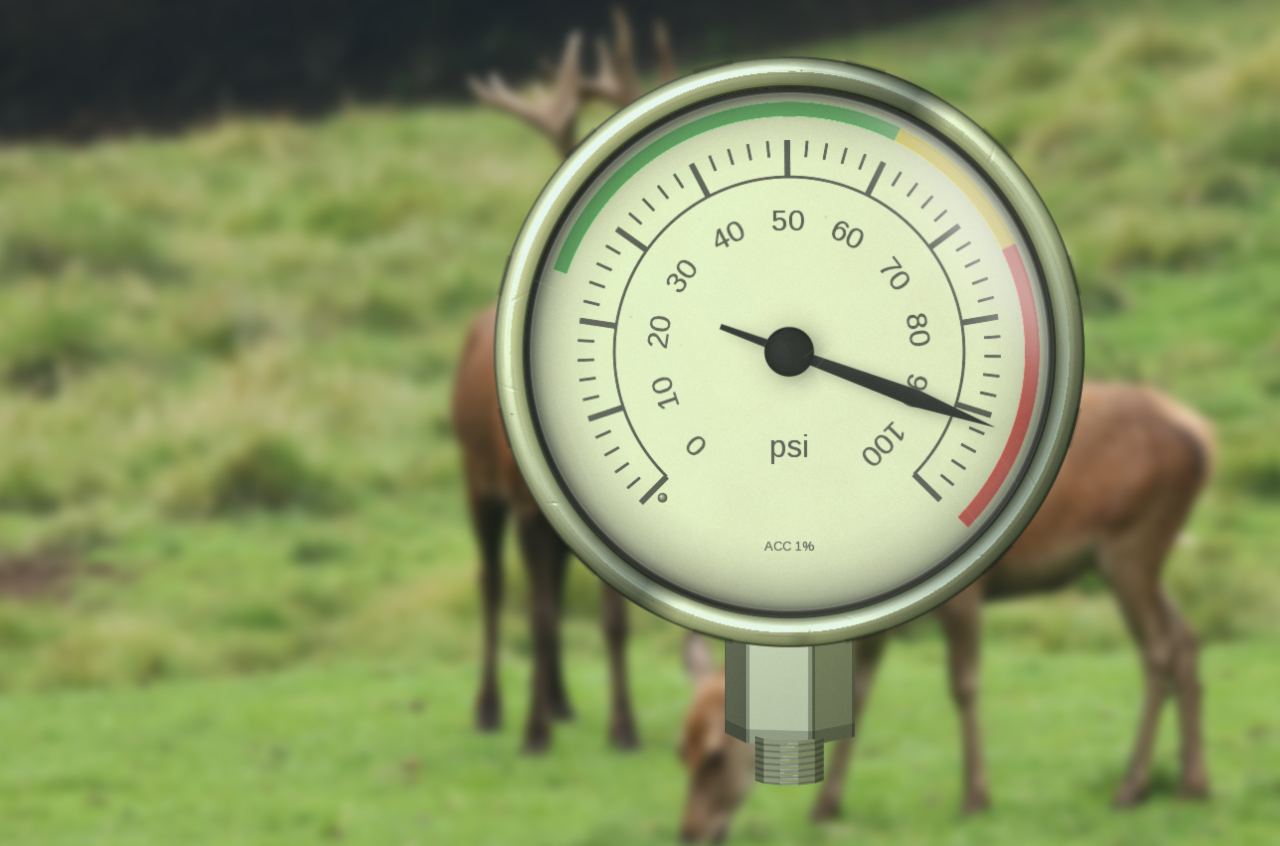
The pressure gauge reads 91 (psi)
